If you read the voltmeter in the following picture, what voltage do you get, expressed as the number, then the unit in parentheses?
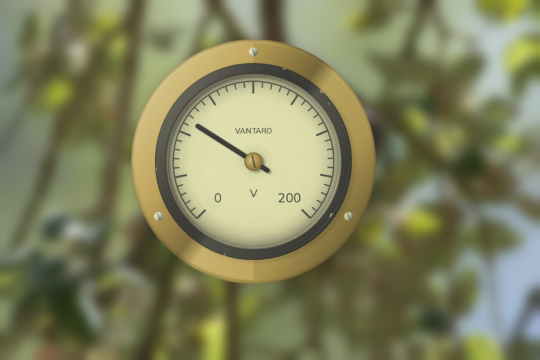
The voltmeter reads 57.5 (V)
